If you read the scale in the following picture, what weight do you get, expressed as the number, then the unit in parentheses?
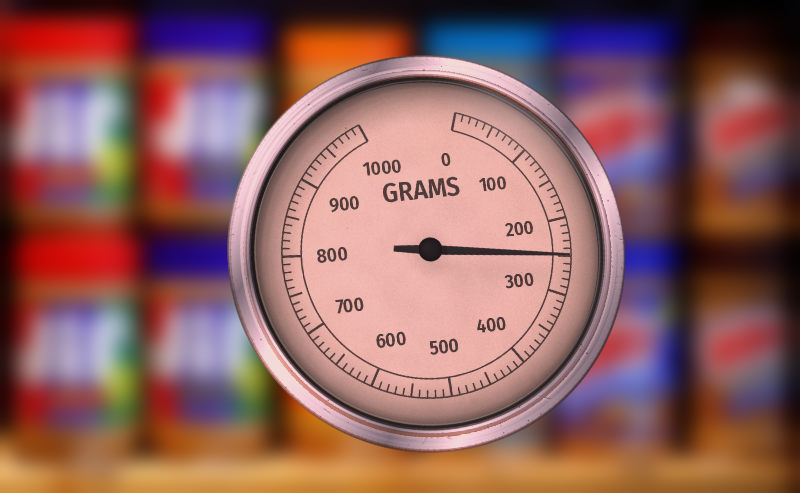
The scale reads 250 (g)
